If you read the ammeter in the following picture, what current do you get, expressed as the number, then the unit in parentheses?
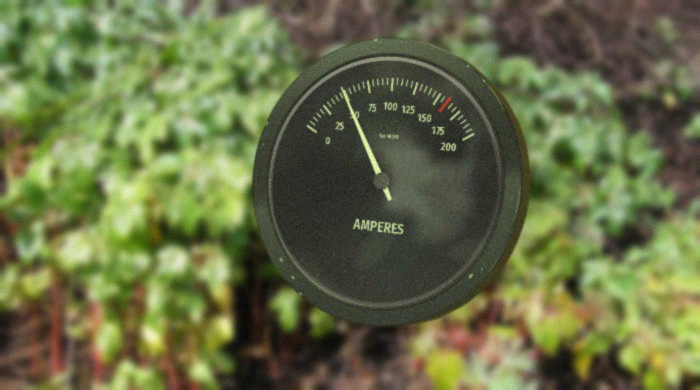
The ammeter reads 50 (A)
